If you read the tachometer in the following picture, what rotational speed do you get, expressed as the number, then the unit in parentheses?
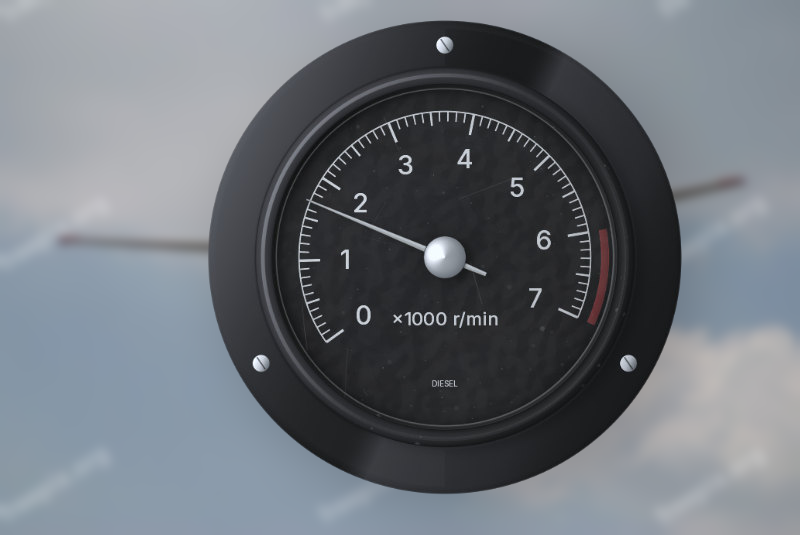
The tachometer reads 1700 (rpm)
